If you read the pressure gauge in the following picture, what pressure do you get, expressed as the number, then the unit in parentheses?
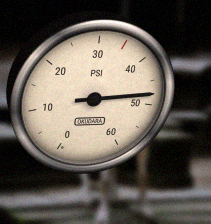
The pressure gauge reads 47.5 (psi)
